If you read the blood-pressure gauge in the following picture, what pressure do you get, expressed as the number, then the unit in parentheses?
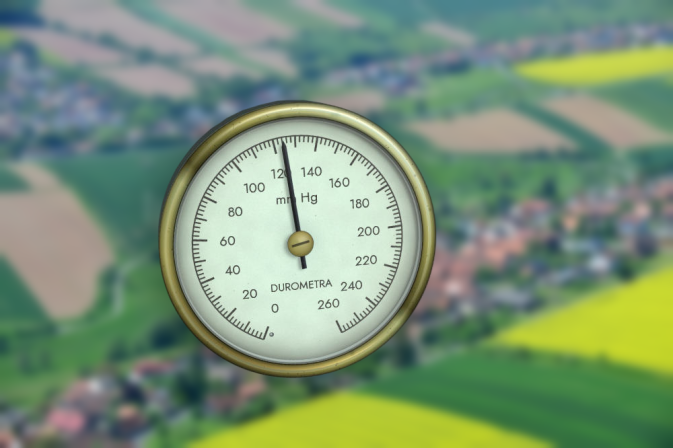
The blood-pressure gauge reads 124 (mmHg)
